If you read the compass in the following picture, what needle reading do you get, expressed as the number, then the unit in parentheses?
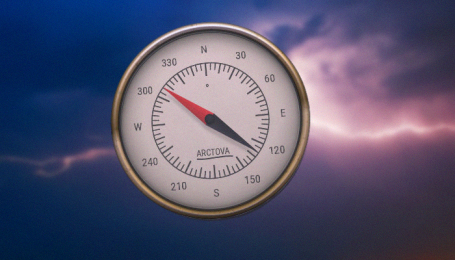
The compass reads 310 (°)
